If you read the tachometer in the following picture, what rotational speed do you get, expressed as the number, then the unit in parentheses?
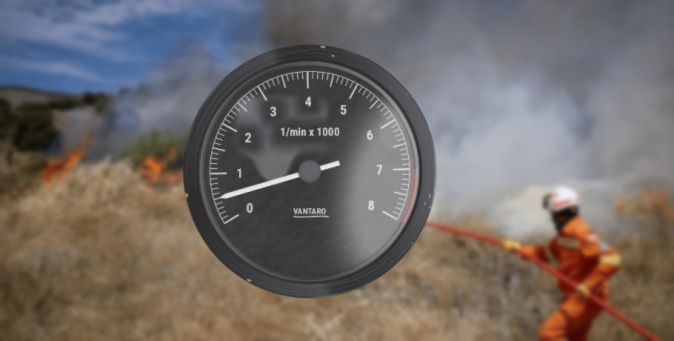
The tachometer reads 500 (rpm)
